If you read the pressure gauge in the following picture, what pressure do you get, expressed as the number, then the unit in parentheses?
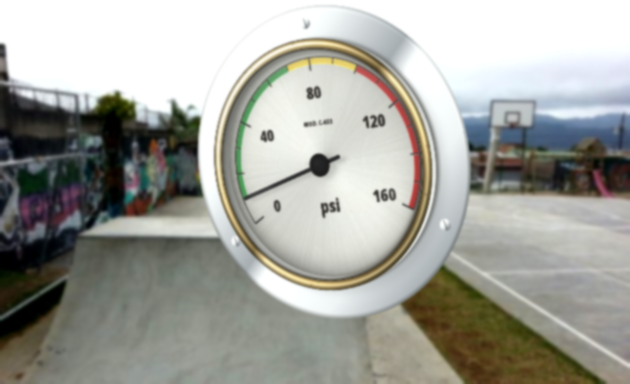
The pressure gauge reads 10 (psi)
